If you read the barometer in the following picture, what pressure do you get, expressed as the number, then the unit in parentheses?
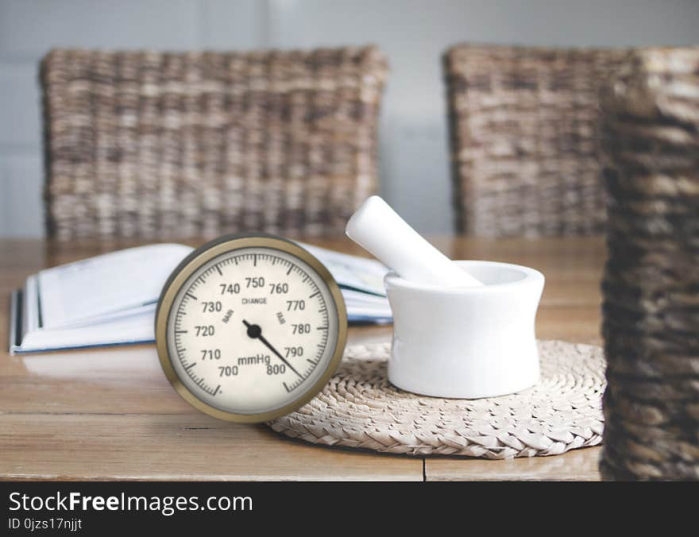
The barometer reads 795 (mmHg)
